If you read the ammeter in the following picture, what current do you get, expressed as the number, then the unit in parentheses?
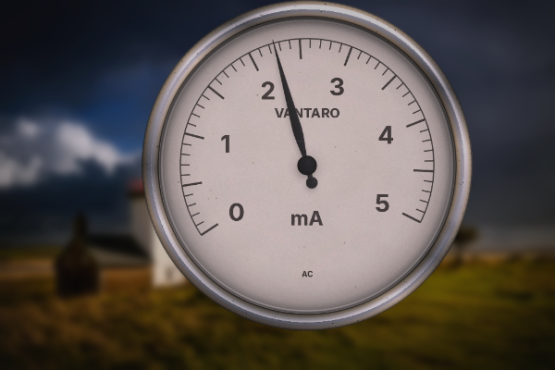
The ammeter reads 2.25 (mA)
